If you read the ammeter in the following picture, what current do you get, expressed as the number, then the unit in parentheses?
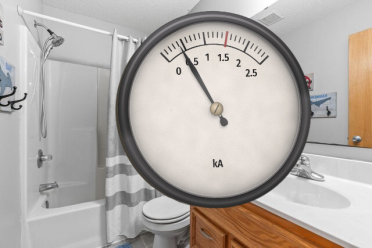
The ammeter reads 0.4 (kA)
